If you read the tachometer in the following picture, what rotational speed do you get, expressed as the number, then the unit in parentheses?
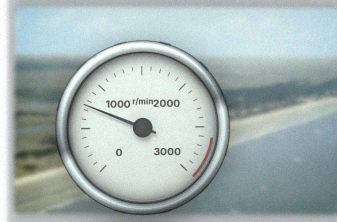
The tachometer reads 750 (rpm)
